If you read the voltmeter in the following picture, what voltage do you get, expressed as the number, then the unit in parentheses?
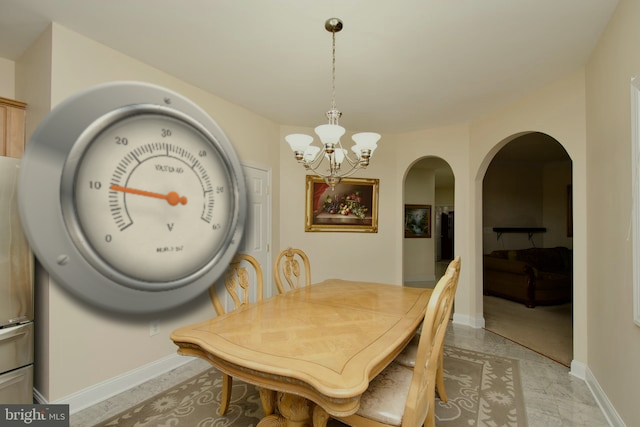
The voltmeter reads 10 (V)
